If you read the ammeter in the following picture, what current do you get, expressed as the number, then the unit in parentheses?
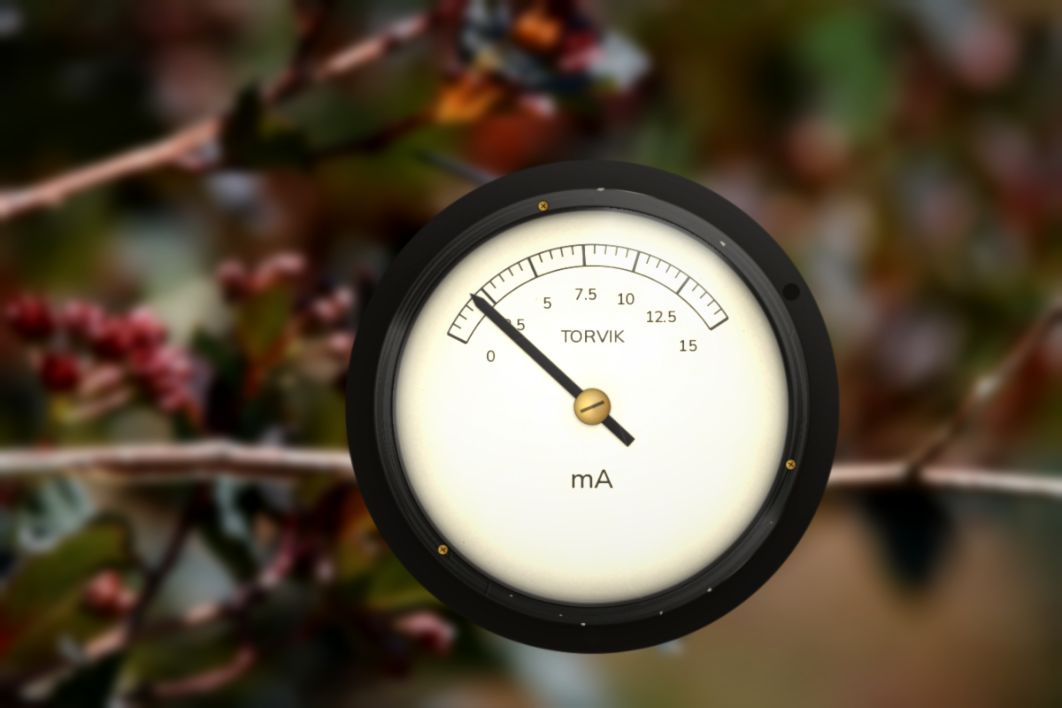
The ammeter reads 2 (mA)
